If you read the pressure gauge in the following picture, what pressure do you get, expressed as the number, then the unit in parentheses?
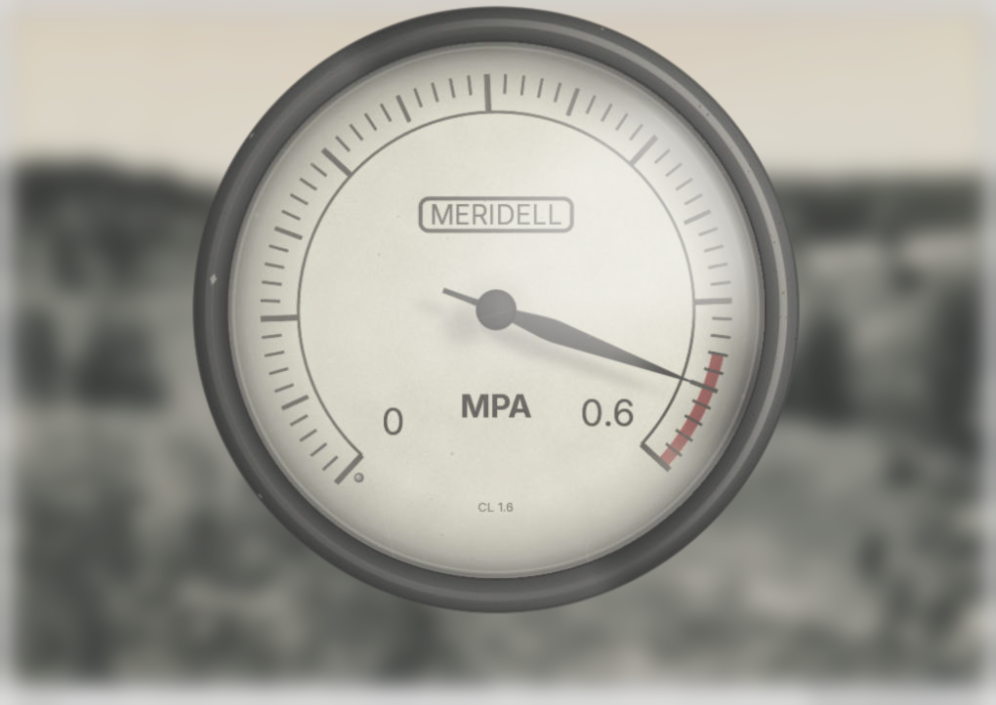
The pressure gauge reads 0.55 (MPa)
